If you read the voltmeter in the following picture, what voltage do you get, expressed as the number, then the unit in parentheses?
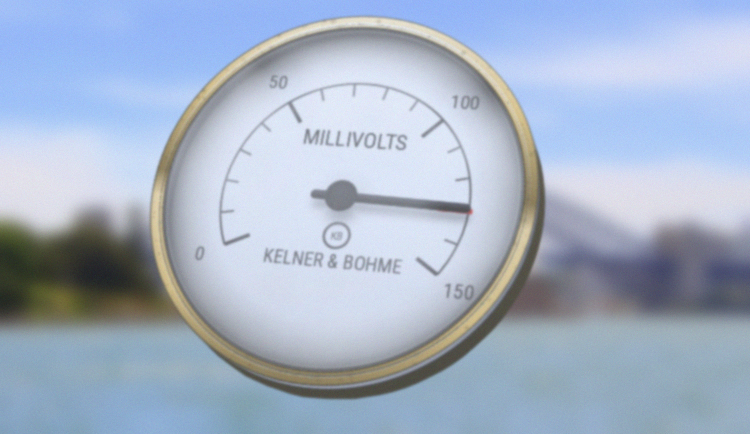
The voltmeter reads 130 (mV)
